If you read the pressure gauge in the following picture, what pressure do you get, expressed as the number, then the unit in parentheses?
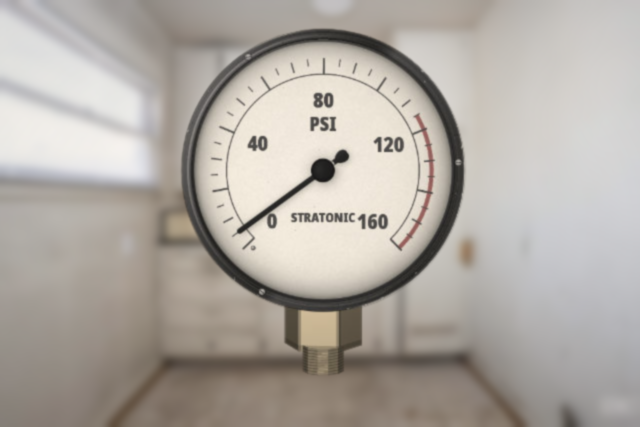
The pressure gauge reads 5 (psi)
